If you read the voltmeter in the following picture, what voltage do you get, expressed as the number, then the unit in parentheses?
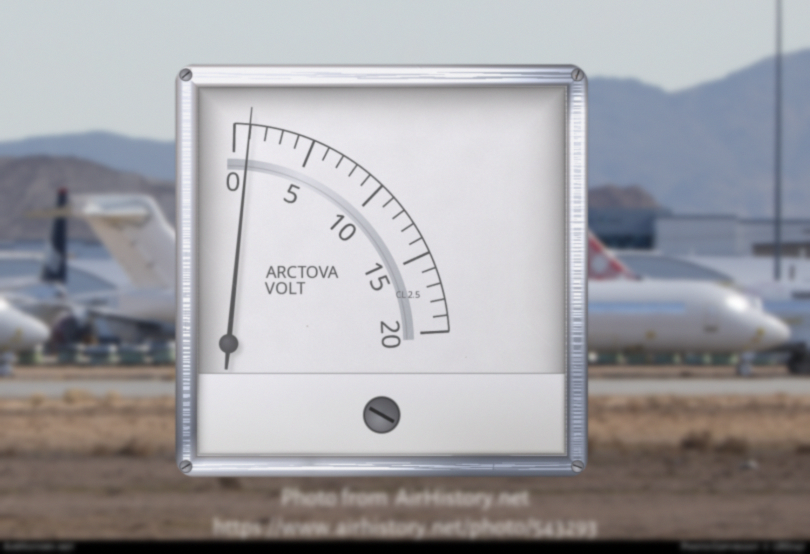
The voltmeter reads 1 (V)
